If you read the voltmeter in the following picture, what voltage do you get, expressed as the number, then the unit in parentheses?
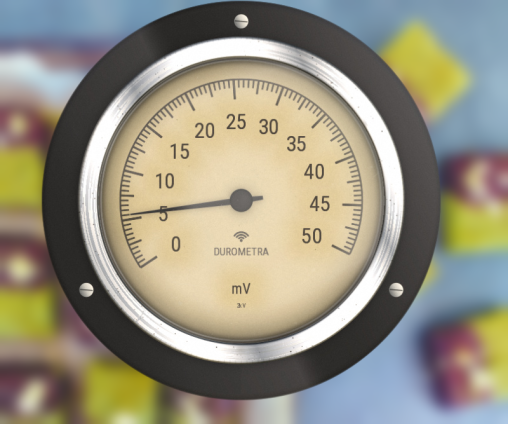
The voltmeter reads 5.5 (mV)
